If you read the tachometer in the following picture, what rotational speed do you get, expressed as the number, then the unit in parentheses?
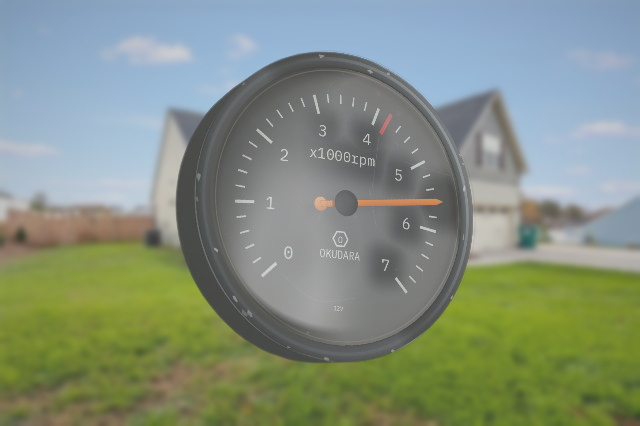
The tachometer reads 5600 (rpm)
